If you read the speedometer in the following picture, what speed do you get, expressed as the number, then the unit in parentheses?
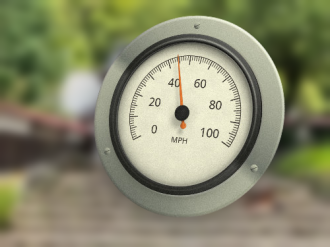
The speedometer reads 45 (mph)
